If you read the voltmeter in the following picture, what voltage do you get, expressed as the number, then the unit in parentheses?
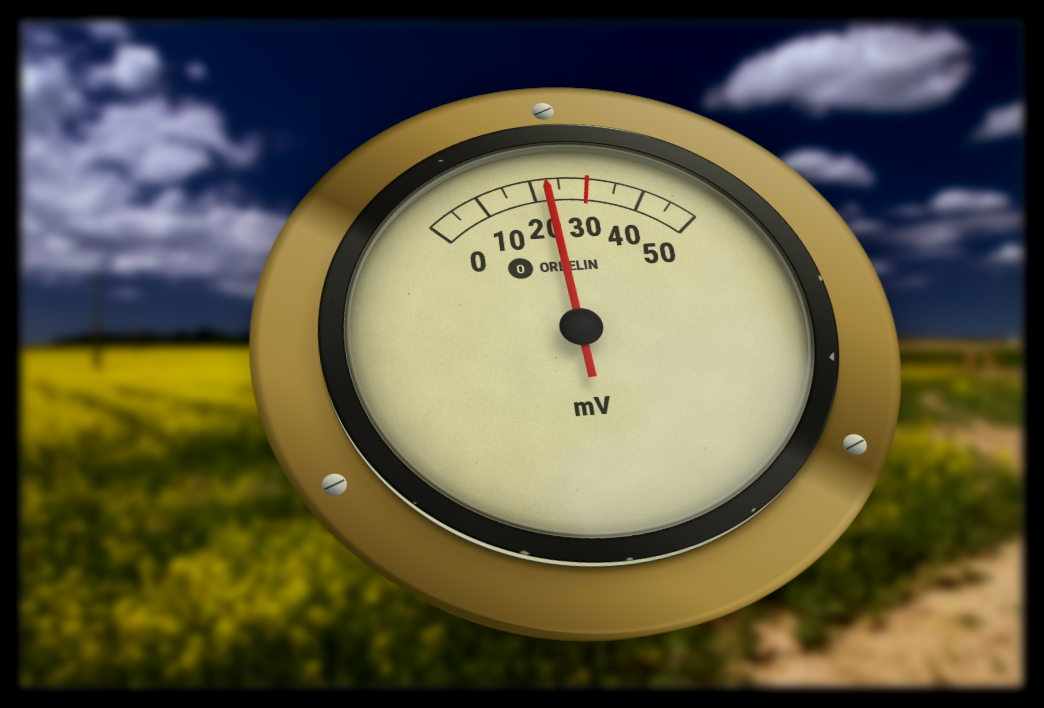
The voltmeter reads 22.5 (mV)
